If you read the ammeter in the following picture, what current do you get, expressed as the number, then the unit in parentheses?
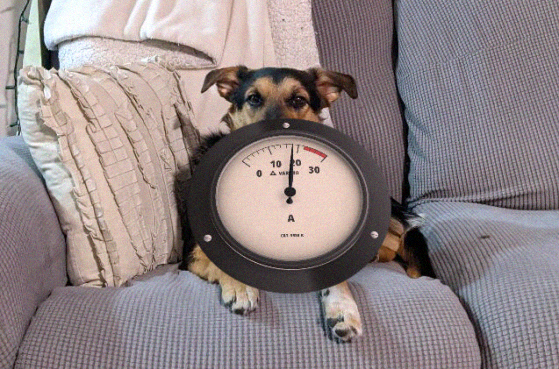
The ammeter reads 18 (A)
